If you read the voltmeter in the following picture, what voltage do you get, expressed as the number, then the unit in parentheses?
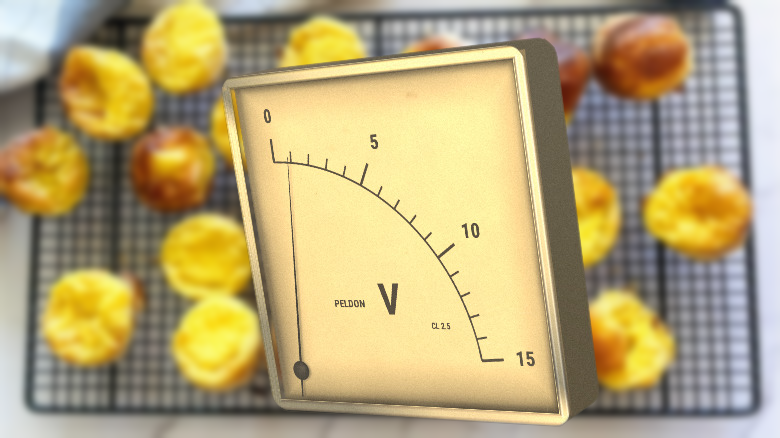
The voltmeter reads 1 (V)
